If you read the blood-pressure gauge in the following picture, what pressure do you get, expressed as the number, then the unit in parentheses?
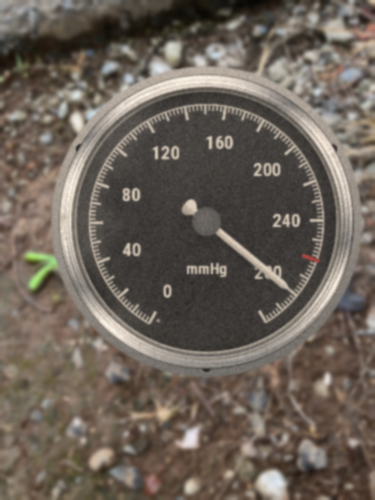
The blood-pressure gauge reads 280 (mmHg)
